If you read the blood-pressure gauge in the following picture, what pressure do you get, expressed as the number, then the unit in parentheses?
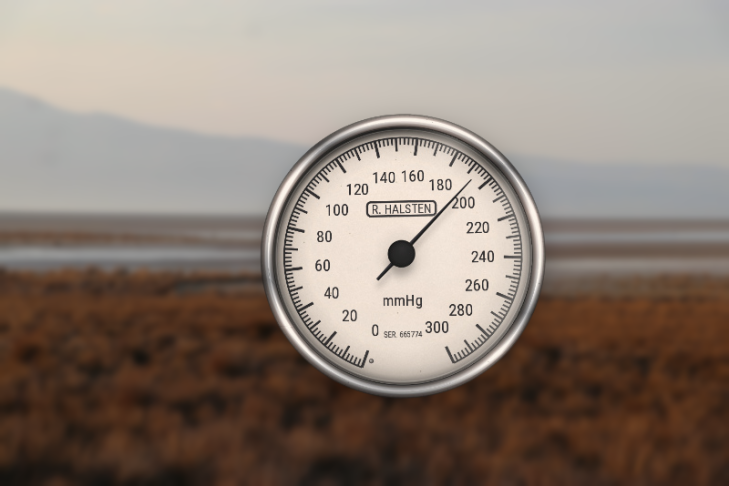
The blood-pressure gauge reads 194 (mmHg)
